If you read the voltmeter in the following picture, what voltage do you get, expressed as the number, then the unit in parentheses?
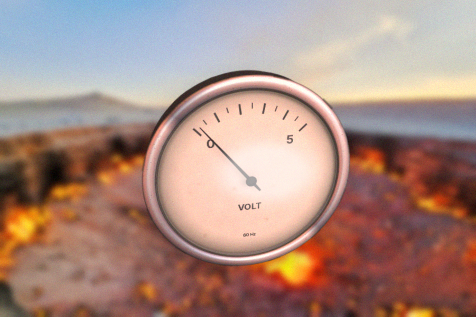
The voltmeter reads 0.25 (V)
